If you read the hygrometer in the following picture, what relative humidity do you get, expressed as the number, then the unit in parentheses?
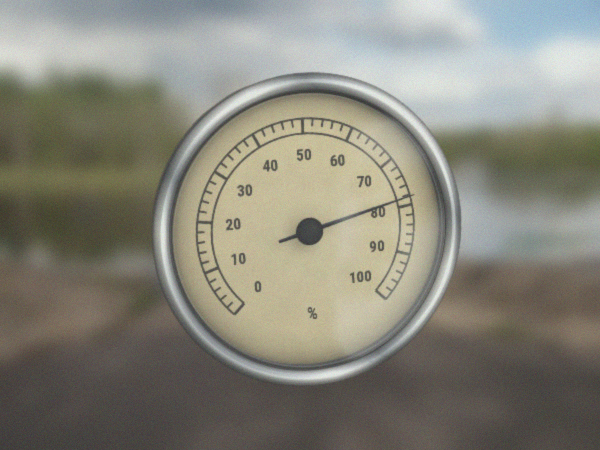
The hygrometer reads 78 (%)
